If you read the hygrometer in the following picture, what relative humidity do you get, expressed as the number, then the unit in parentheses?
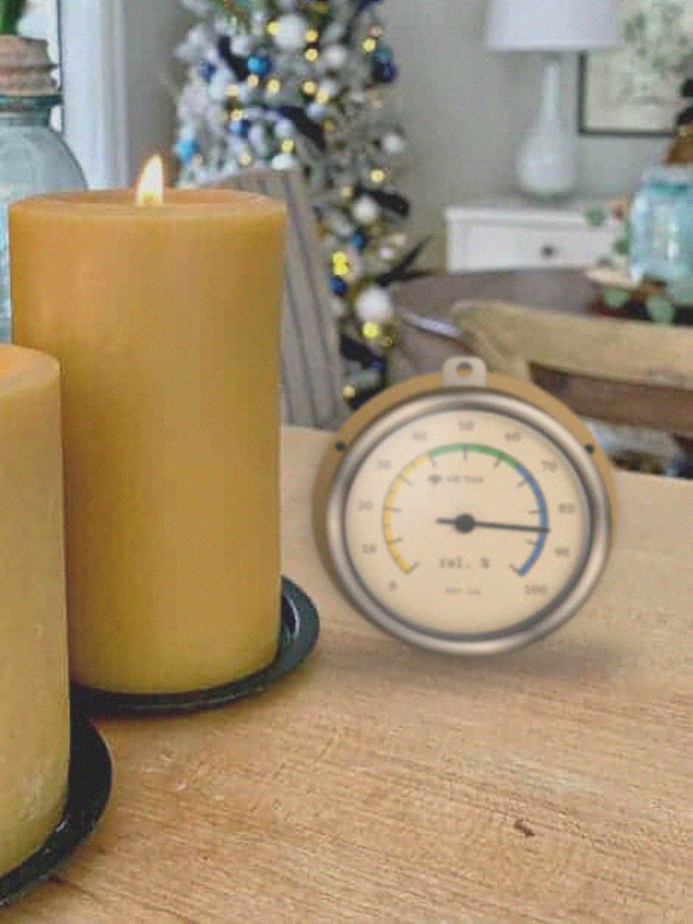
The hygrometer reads 85 (%)
